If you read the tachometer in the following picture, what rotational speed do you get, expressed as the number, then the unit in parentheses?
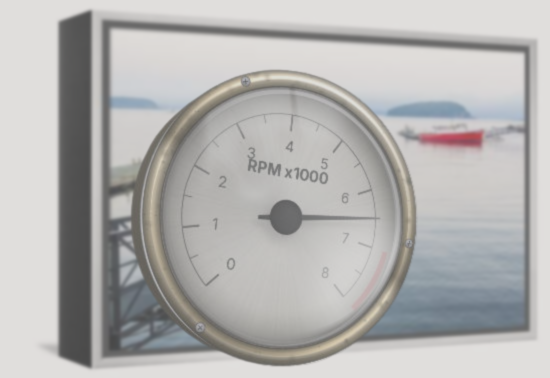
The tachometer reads 6500 (rpm)
